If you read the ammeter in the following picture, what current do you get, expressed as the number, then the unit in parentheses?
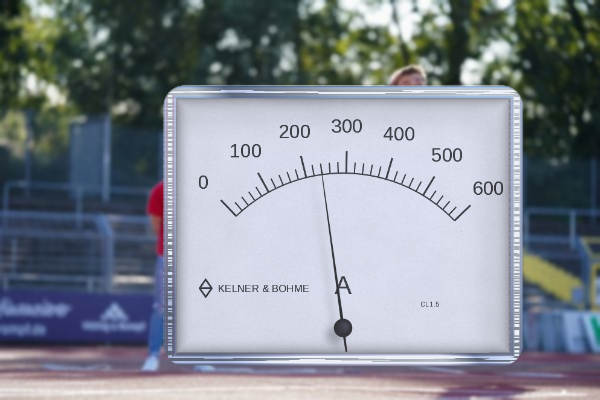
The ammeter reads 240 (A)
